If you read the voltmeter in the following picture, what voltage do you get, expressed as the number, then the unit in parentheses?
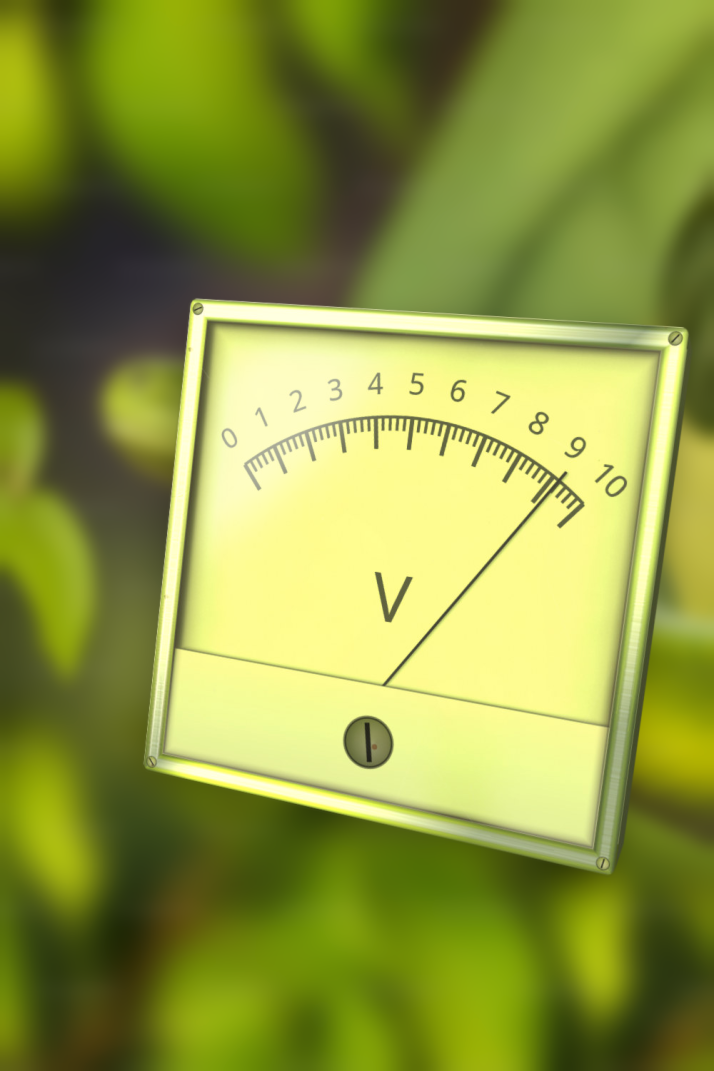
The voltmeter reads 9.2 (V)
